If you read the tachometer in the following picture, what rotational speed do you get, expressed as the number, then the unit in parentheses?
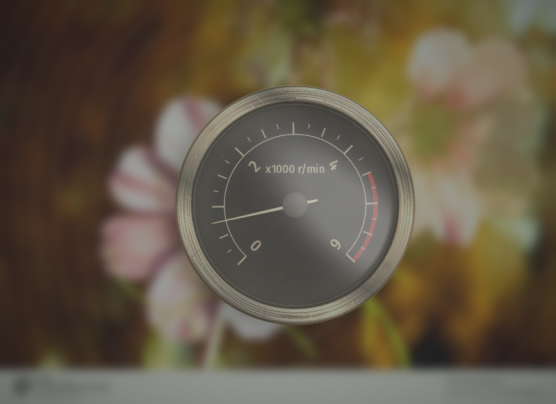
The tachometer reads 750 (rpm)
